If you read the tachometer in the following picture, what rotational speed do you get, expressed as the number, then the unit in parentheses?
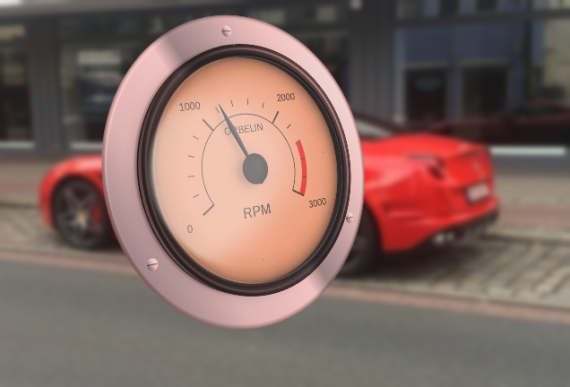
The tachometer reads 1200 (rpm)
